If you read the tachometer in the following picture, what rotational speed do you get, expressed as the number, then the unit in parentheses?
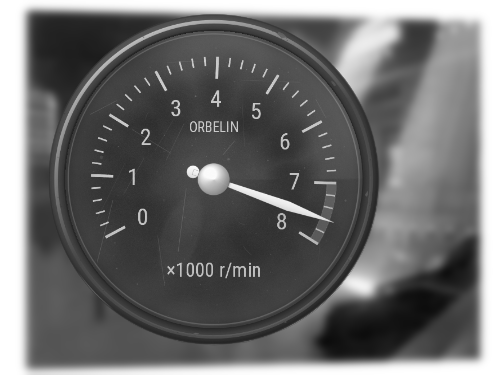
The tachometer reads 7600 (rpm)
